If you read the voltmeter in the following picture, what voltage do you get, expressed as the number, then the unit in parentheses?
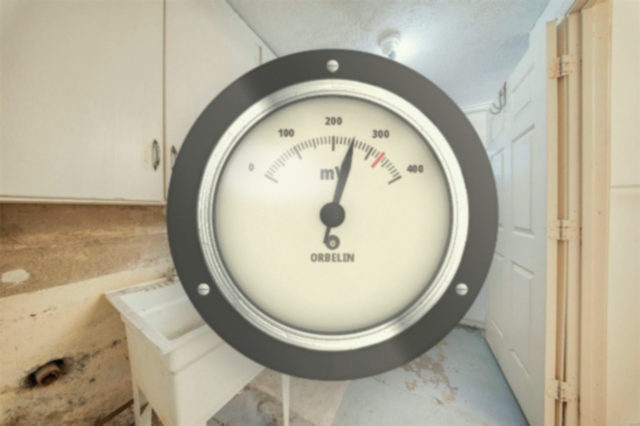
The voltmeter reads 250 (mV)
